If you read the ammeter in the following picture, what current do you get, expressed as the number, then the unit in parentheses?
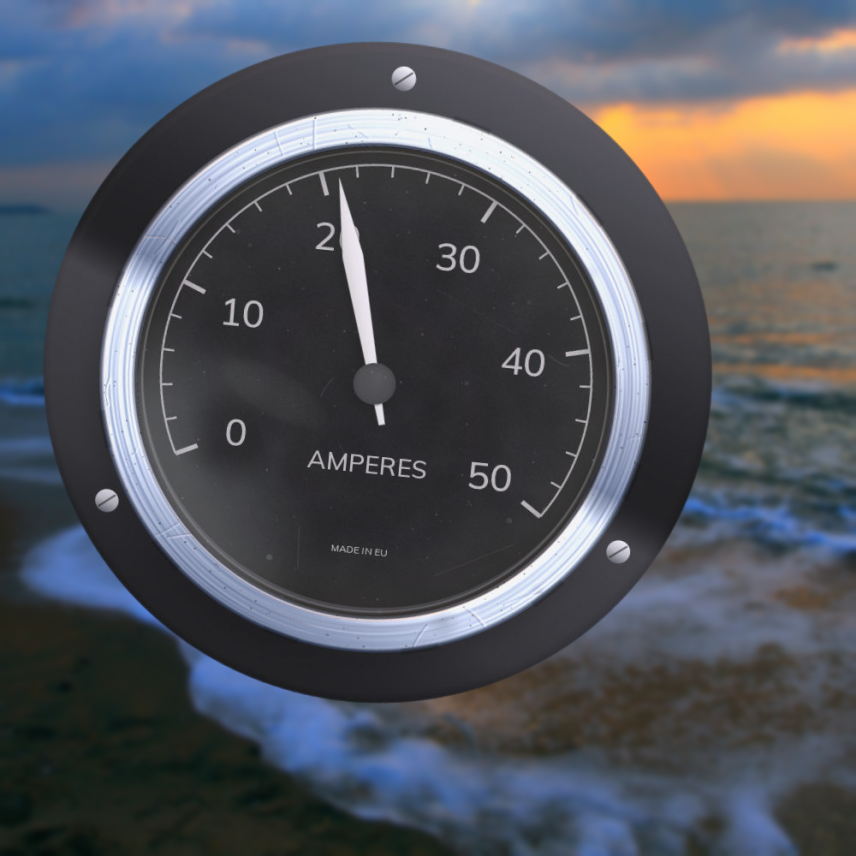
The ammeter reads 21 (A)
